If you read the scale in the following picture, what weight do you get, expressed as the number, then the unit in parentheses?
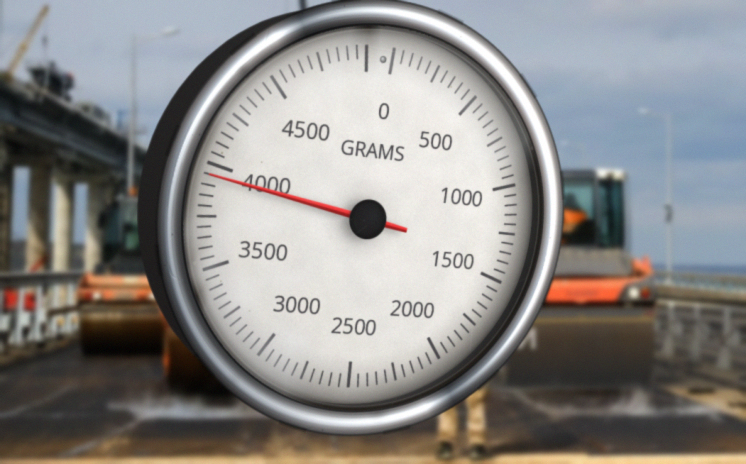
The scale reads 3950 (g)
